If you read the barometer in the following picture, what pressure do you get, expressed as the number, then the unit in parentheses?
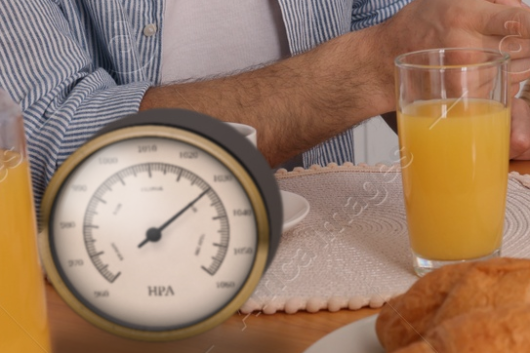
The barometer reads 1030 (hPa)
